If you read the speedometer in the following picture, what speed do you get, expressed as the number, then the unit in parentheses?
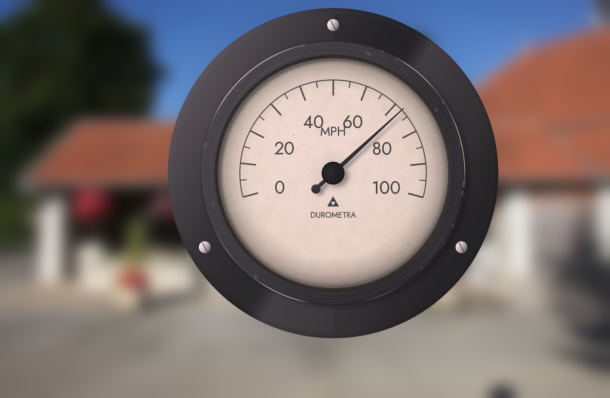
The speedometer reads 72.5 (mph)
